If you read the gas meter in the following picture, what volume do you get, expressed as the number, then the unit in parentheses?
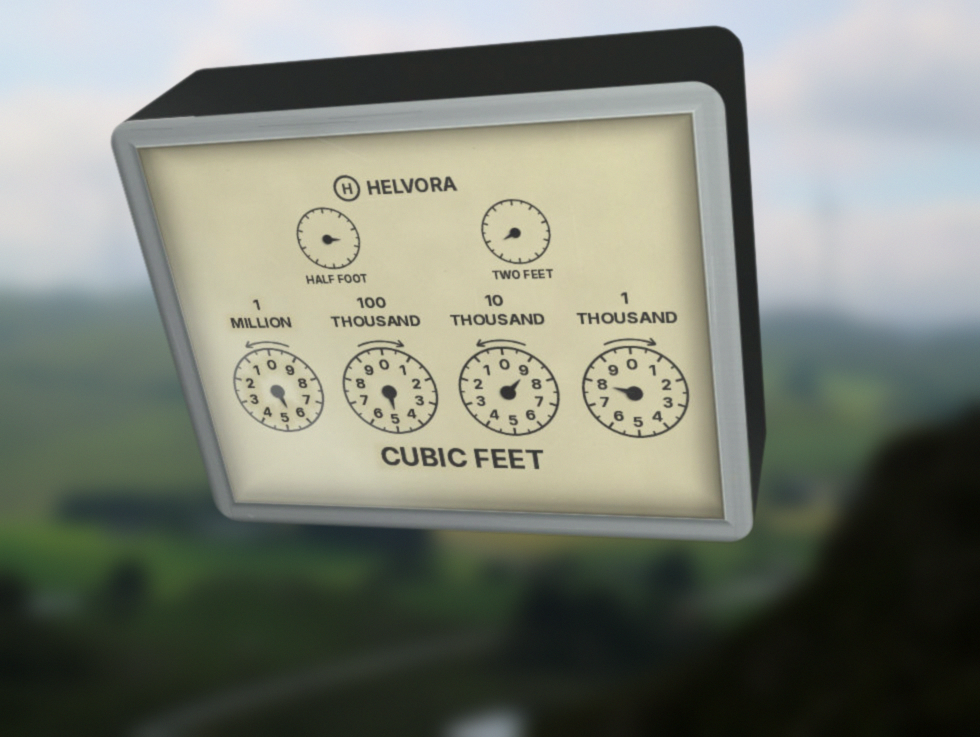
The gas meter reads 548800 (ft³)
